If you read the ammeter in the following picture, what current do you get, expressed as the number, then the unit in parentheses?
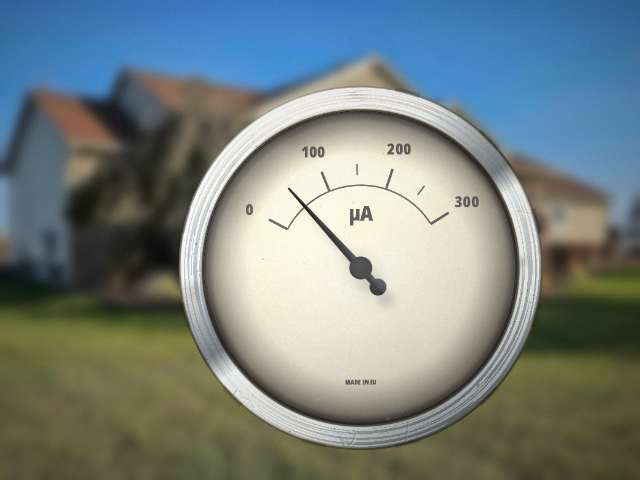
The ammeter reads 50 (µA)
